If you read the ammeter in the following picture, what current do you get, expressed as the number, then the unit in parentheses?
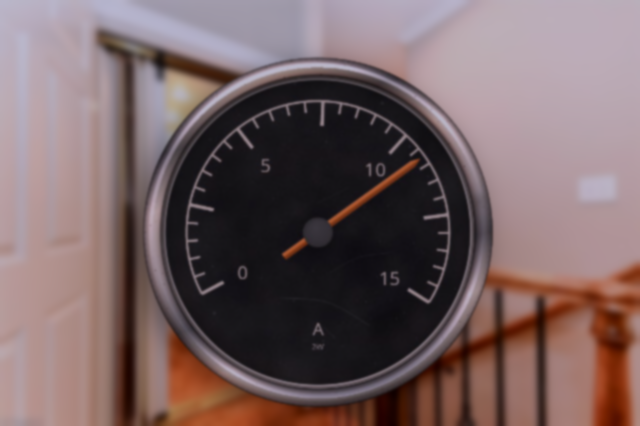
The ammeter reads 10.75 (A)
